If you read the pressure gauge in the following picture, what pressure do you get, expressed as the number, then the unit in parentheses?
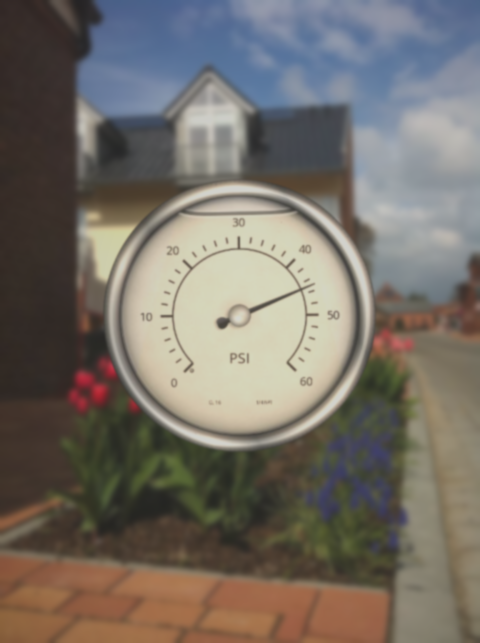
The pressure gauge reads 45 (psi)
